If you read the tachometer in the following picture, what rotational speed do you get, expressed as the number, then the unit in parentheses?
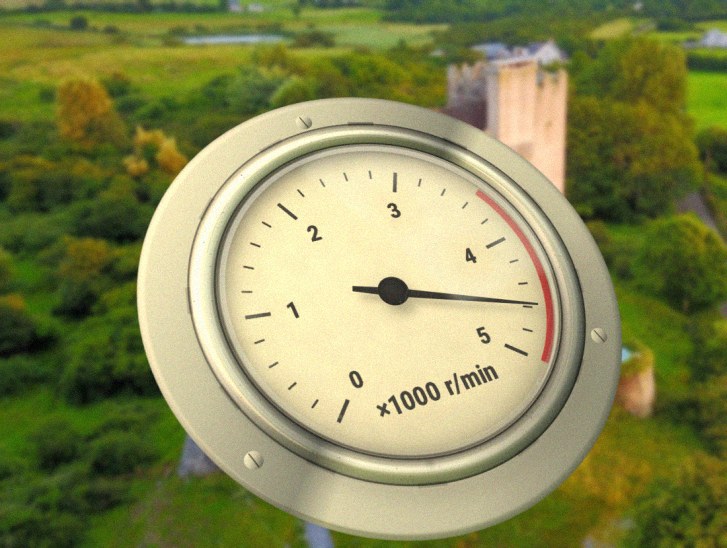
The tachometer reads 4600 (rpm)
